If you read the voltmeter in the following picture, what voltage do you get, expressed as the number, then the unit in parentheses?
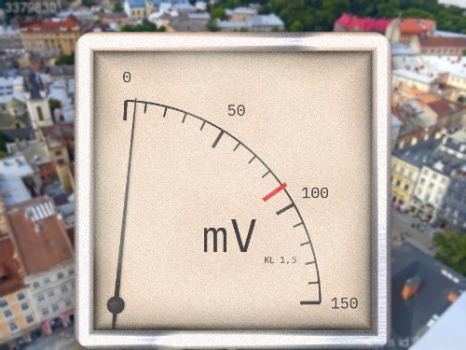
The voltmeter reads 5 (mV)
